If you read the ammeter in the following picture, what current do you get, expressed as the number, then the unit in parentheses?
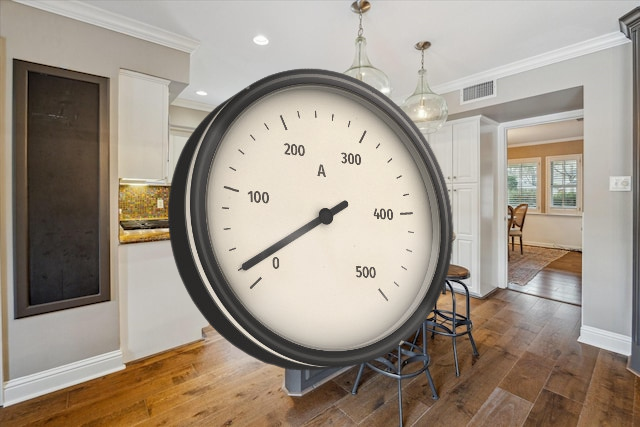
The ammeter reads 20 (A)
